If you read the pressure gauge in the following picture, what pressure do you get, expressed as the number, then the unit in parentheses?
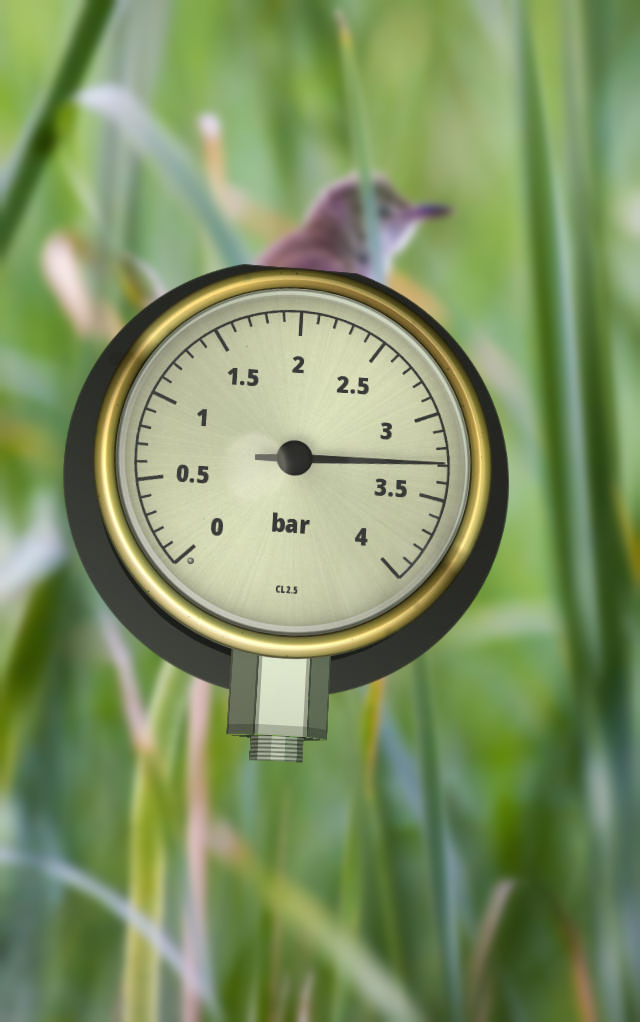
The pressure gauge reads 3.3 (bar)
